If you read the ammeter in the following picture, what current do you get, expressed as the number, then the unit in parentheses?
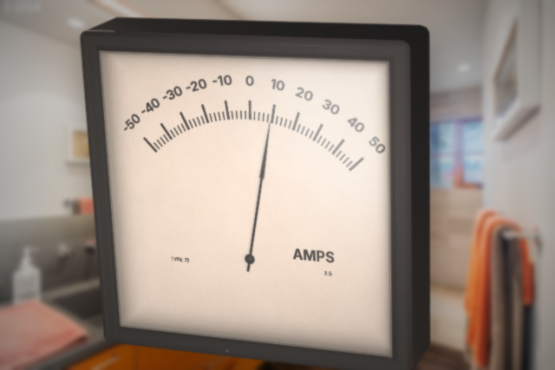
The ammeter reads 10 (A)
